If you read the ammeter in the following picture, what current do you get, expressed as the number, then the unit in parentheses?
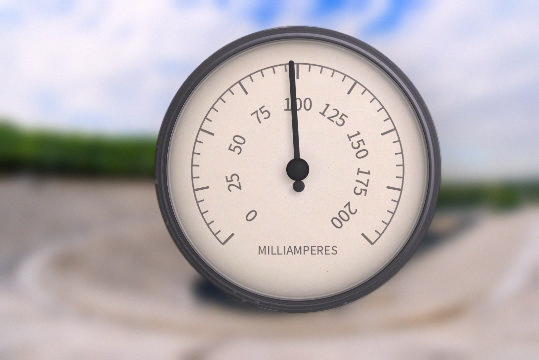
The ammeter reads 97.5 (mA)
